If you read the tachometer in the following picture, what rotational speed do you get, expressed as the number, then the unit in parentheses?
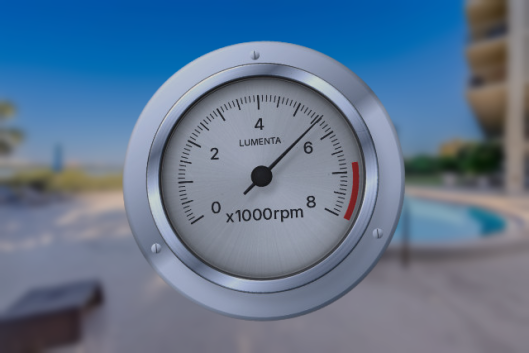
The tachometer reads 5600 (rpm)
